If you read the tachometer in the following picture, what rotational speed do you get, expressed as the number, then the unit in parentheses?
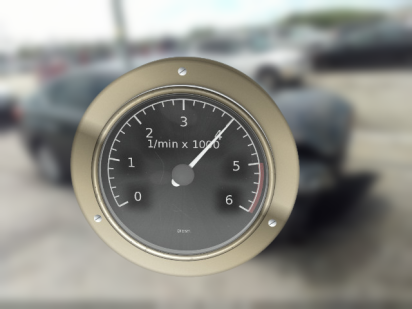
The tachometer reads 4000 (rpm)
